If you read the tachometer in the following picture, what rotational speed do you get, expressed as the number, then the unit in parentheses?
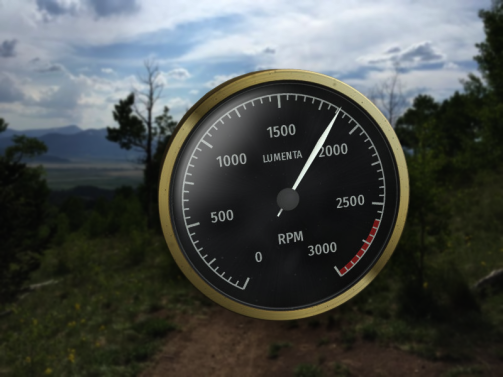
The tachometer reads 1850 (rpm)
